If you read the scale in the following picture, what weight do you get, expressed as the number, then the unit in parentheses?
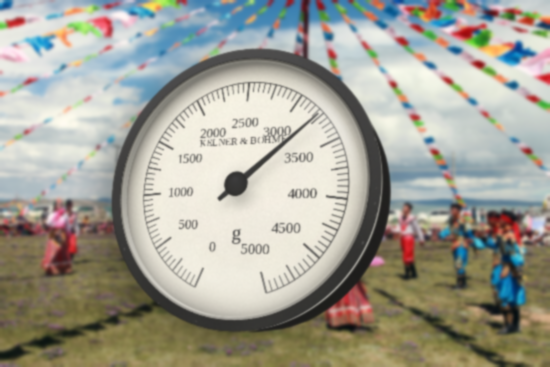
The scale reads 3250 (g)
